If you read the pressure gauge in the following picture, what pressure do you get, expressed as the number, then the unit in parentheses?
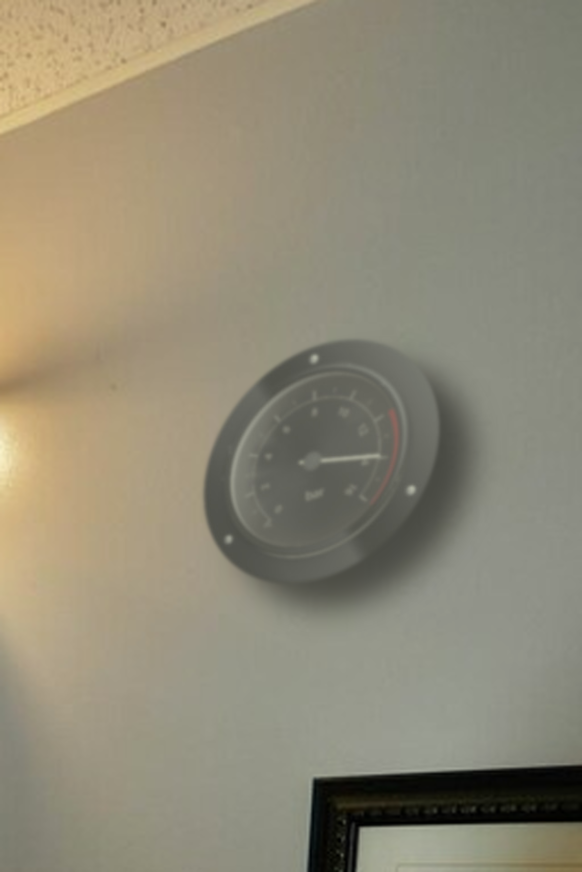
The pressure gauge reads 14 (bar)
